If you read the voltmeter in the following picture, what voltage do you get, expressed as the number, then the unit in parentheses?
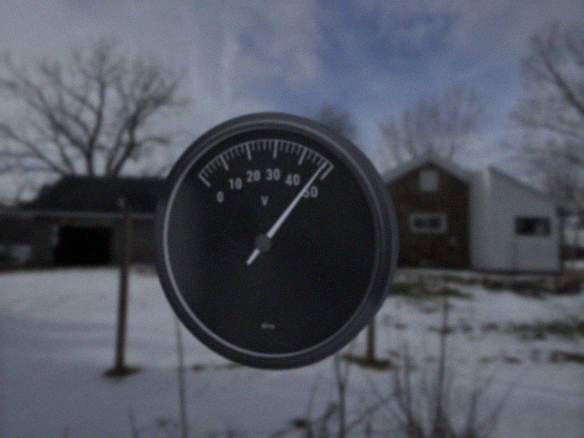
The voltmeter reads 48 (V)
